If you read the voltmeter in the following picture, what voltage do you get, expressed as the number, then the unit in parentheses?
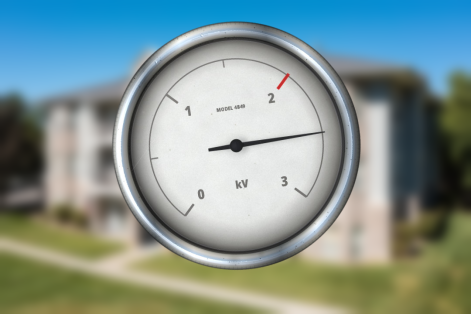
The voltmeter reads 2.5 (kV)
